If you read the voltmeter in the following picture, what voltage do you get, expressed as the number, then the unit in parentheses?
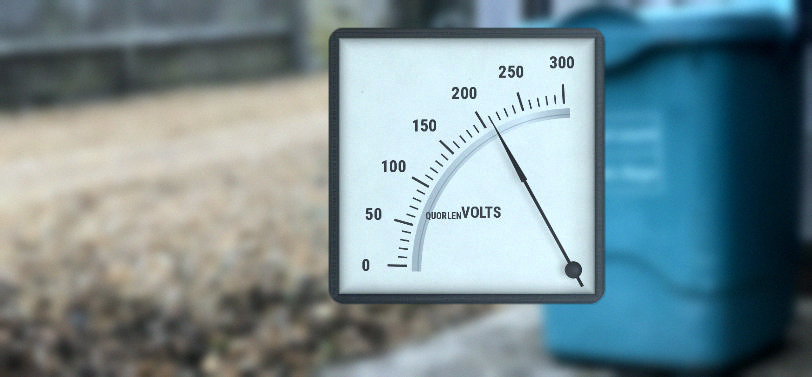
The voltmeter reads 210 (V)
